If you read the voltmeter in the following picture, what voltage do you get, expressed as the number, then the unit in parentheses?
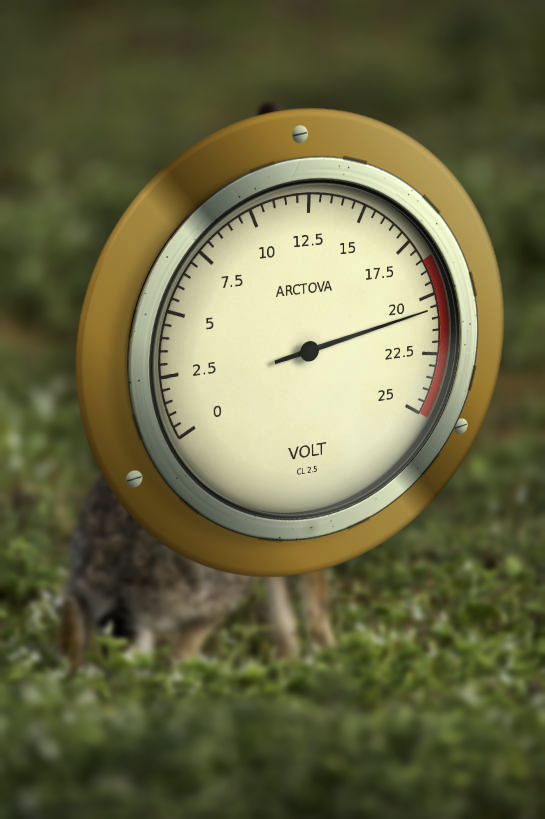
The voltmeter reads 20.5 (V)
